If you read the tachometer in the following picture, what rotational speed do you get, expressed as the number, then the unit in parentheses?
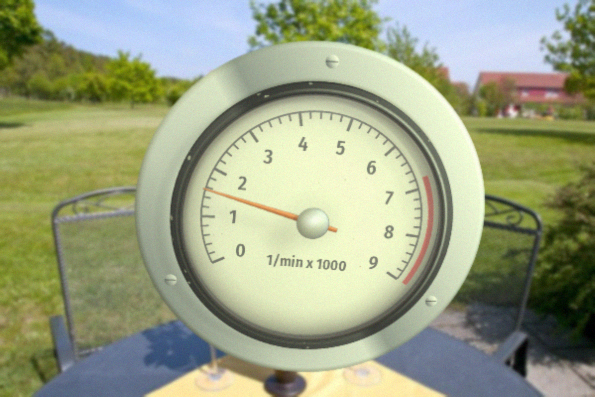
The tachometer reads 1600 (rpm)
